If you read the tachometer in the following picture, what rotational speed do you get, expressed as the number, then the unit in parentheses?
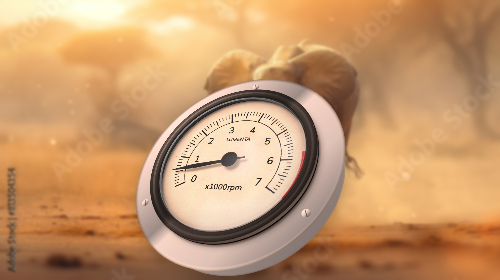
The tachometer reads 500 (rpm)
